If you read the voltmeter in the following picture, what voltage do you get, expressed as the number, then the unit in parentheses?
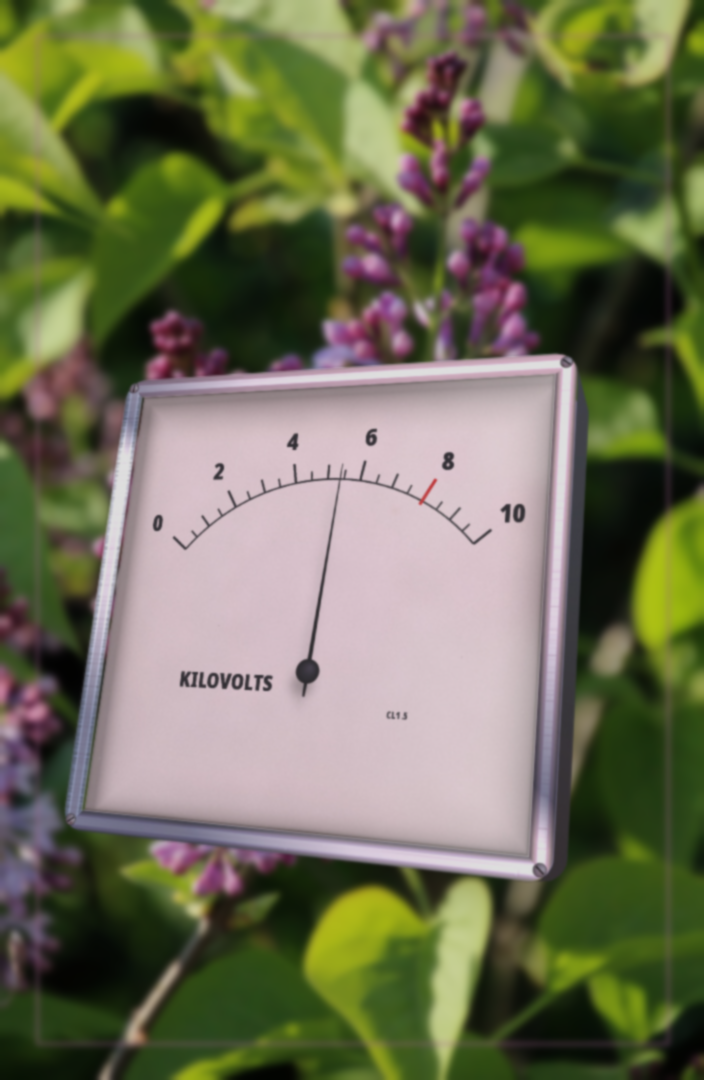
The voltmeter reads 5.5 (kV)
